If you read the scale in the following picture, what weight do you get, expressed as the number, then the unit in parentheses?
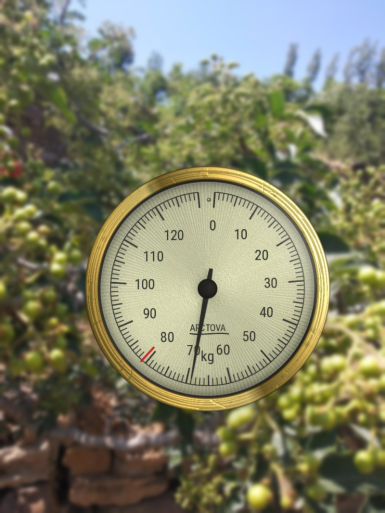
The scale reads 69 (kg)
